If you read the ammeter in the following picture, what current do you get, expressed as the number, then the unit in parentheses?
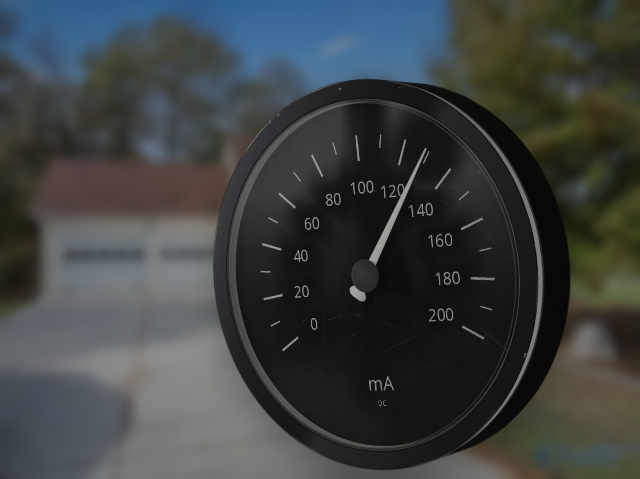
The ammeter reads 130 (mA)
